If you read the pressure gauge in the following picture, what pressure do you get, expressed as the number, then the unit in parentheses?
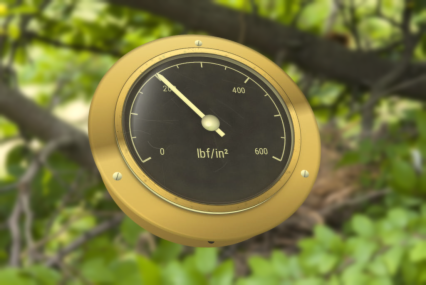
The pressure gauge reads 200 (psi)
